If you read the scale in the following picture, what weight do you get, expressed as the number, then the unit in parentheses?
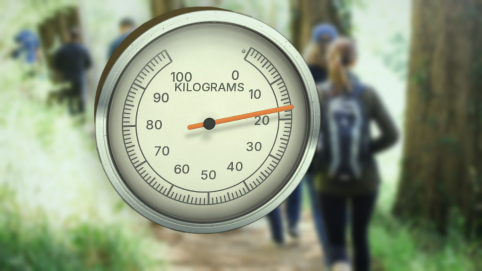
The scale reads 17 (kg)
